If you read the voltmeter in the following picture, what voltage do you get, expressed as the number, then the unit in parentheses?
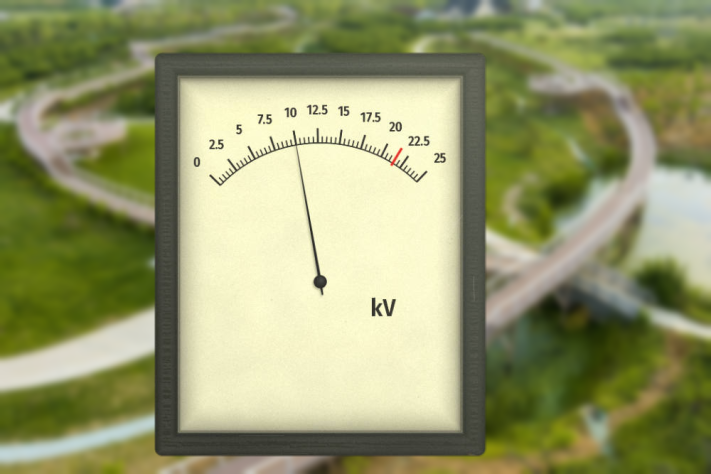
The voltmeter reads 10 (kV)
